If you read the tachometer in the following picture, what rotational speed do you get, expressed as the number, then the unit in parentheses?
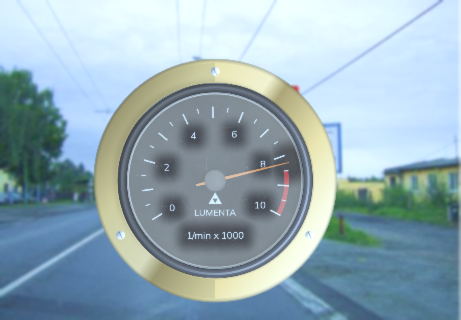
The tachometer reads 8250 (rpm)
